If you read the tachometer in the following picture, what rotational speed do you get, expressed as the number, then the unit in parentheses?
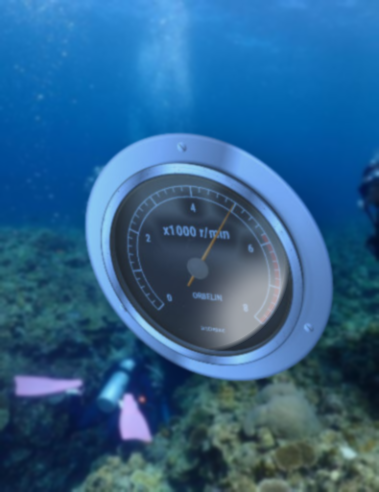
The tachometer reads 5000 (rpm)
